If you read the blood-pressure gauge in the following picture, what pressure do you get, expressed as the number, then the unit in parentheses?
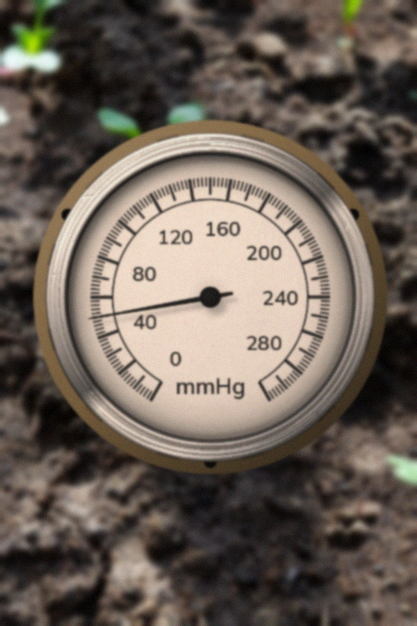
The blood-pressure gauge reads 50 (mmHg)
